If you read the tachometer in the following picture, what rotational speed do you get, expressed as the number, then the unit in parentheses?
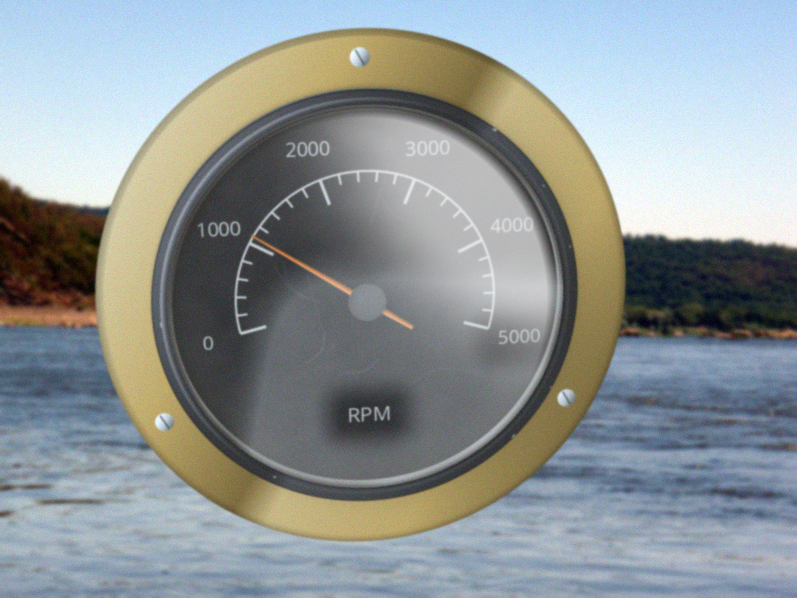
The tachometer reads 1100 (rpm)
